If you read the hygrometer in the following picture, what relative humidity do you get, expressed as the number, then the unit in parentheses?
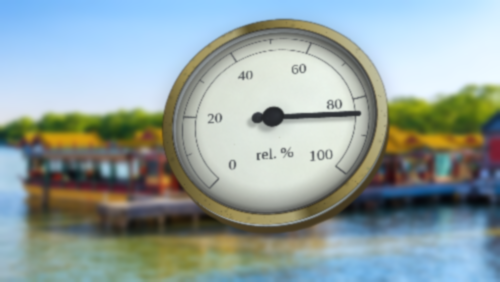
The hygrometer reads 85 (%)
